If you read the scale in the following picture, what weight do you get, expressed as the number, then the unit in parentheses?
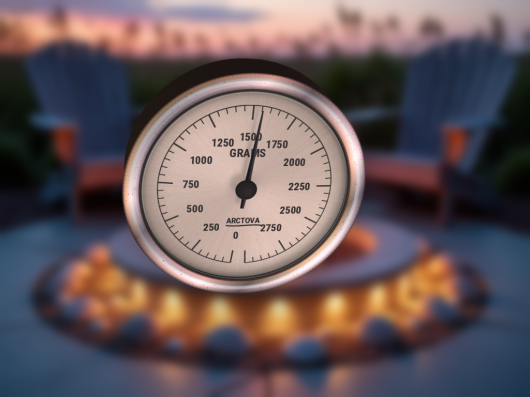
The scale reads 1550 (g)
